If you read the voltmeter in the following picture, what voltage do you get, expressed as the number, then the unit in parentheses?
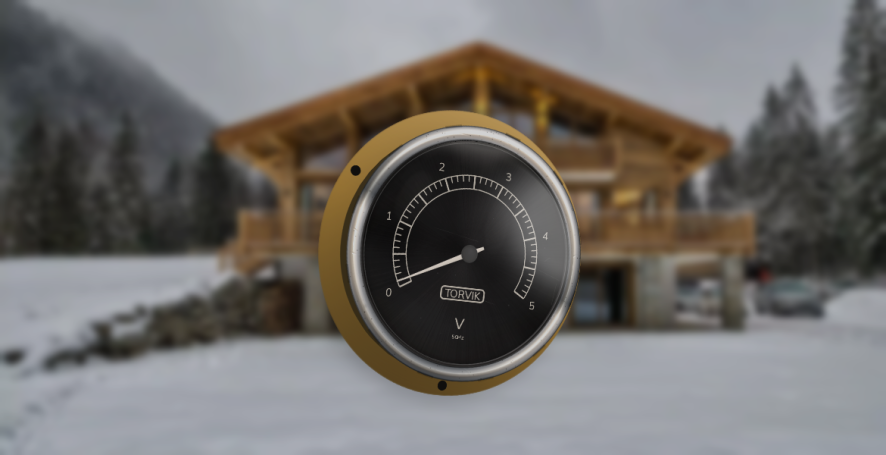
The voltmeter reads 0.1 (V)
